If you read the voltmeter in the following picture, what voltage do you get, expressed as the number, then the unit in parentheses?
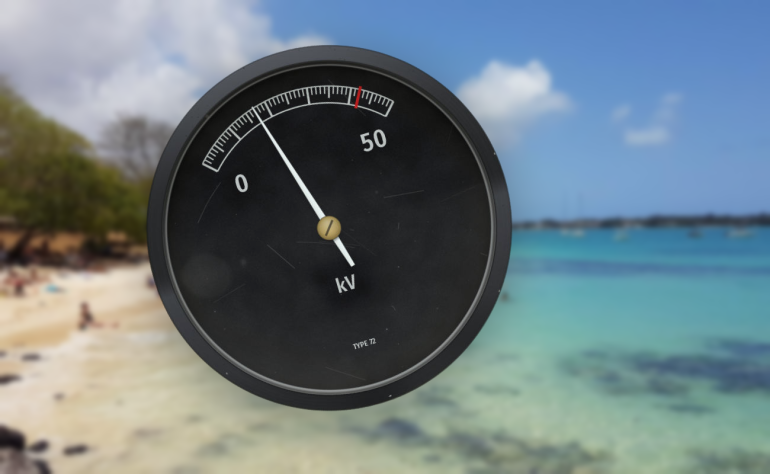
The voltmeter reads 17 (kV)
